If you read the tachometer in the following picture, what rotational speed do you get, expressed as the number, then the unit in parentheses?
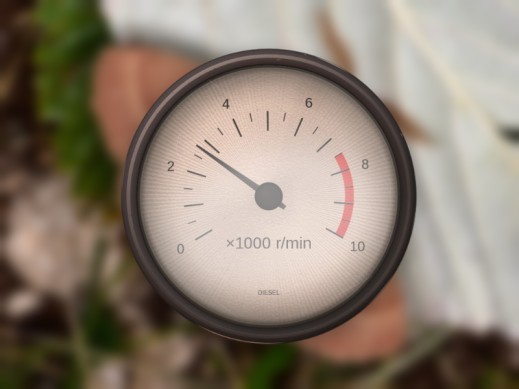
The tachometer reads 2750 (rpm)
